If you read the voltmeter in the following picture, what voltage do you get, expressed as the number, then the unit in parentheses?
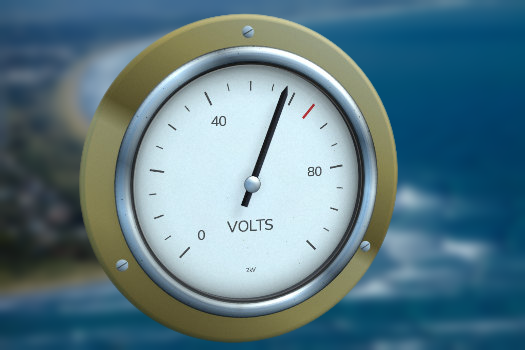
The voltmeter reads 57.5 (V)
